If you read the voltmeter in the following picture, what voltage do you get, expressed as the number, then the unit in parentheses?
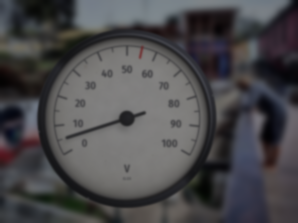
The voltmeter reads 5 (V)
